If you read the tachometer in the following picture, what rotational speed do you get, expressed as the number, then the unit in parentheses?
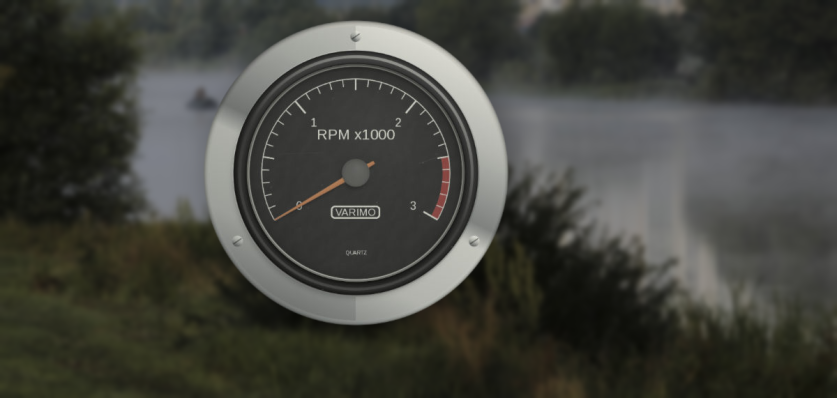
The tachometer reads 0 (rpm)
